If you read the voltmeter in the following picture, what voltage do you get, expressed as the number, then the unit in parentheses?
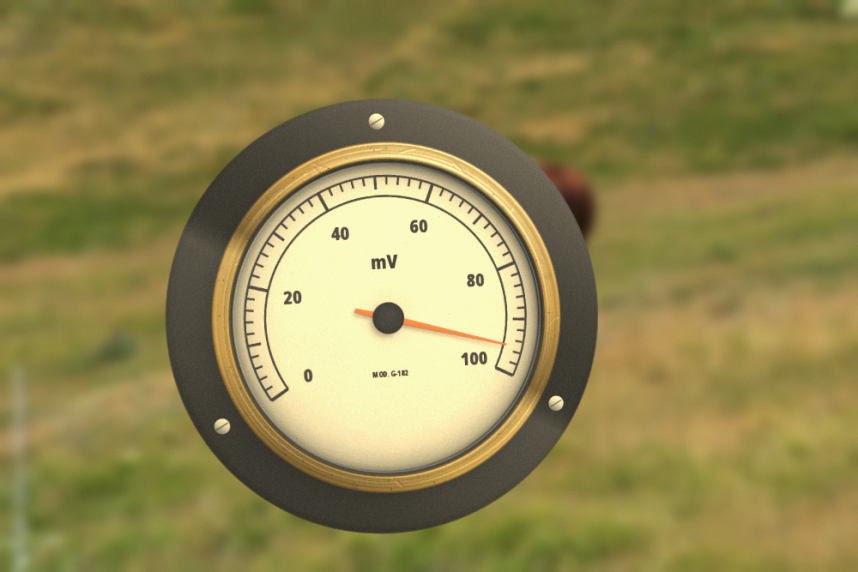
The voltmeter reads 95 (mV)
